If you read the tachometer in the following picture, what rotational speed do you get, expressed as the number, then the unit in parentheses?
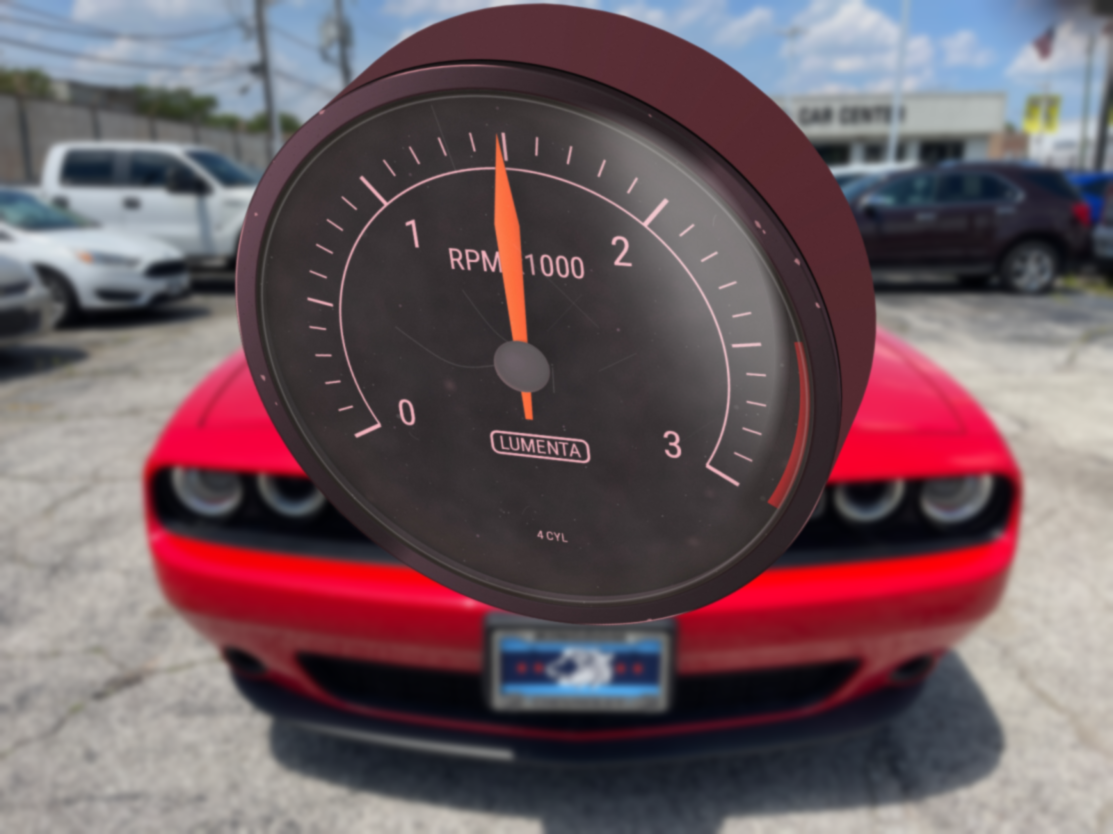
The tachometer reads 1500 (rpm)
